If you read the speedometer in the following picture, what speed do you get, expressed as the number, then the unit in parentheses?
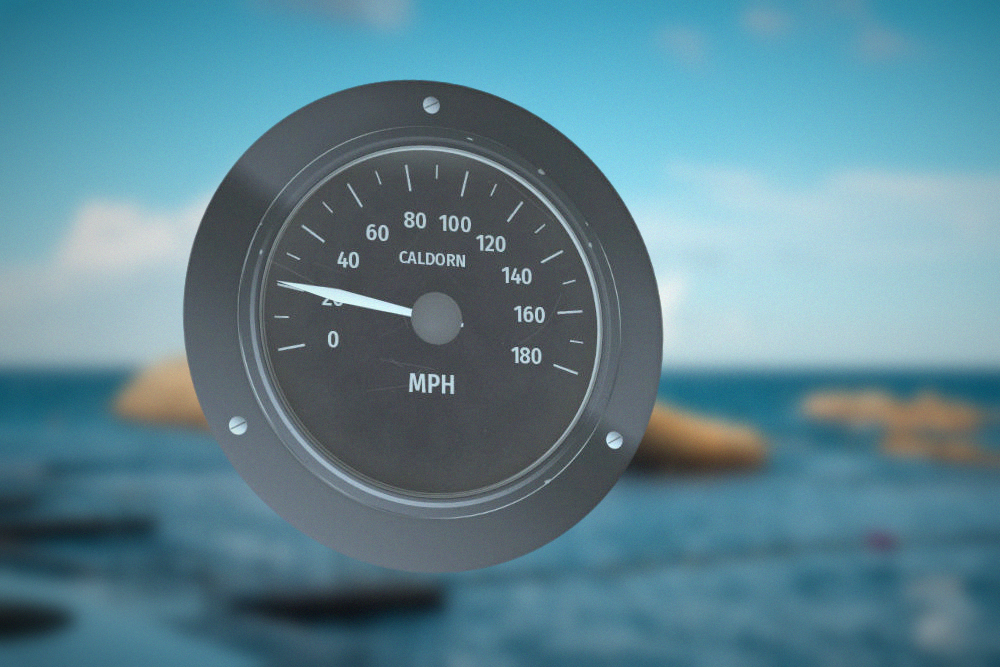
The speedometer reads 20 (mph)
